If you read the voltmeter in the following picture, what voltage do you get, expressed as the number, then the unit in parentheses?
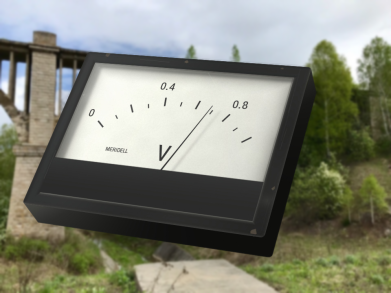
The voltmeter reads 0.7 (V)
